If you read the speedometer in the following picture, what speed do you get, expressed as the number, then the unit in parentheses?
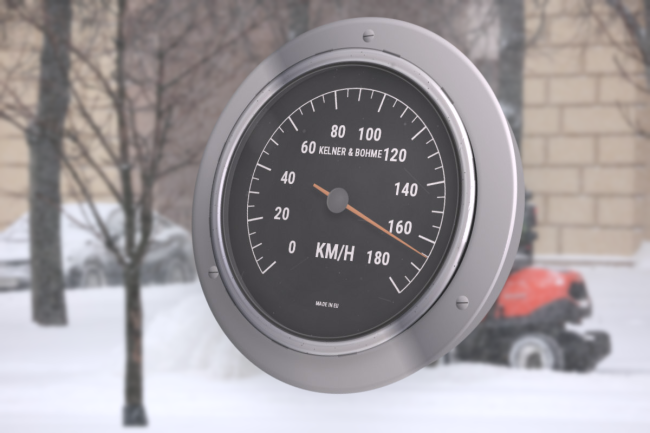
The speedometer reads 165 (km/h)
